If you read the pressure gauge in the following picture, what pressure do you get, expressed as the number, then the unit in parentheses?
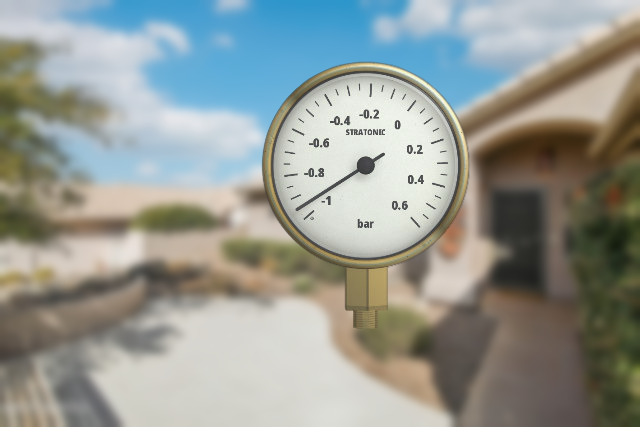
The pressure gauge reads -0.95 (bar)
